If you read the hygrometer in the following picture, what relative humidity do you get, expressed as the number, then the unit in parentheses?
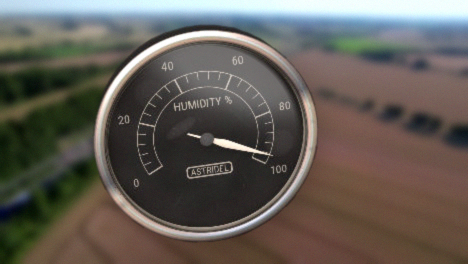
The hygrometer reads 96 (%)
